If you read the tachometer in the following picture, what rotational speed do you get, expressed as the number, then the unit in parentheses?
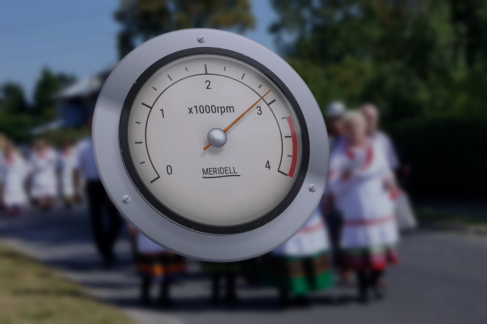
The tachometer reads 2875 (rpm)
